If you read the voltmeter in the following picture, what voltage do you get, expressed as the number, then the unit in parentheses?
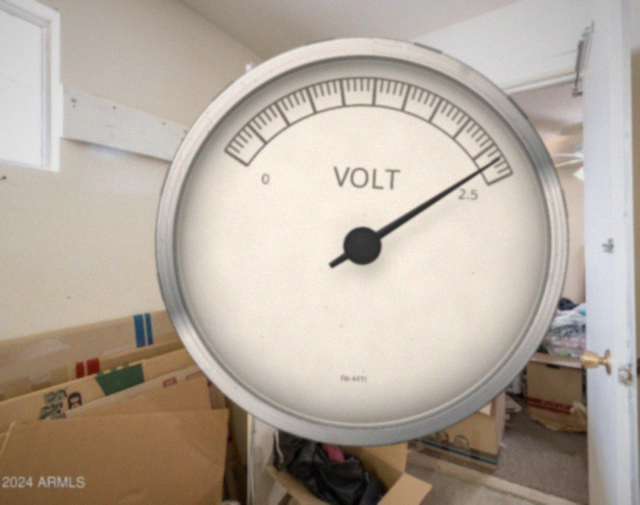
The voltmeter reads 2.35 (V)
